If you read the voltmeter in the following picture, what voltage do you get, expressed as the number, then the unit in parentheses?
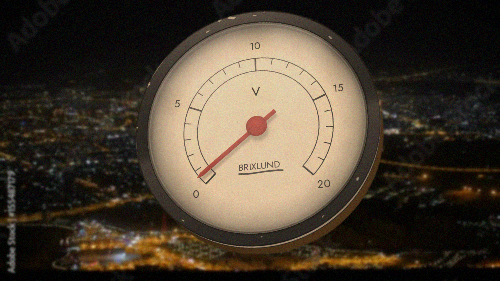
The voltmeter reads 0.5 (V)
